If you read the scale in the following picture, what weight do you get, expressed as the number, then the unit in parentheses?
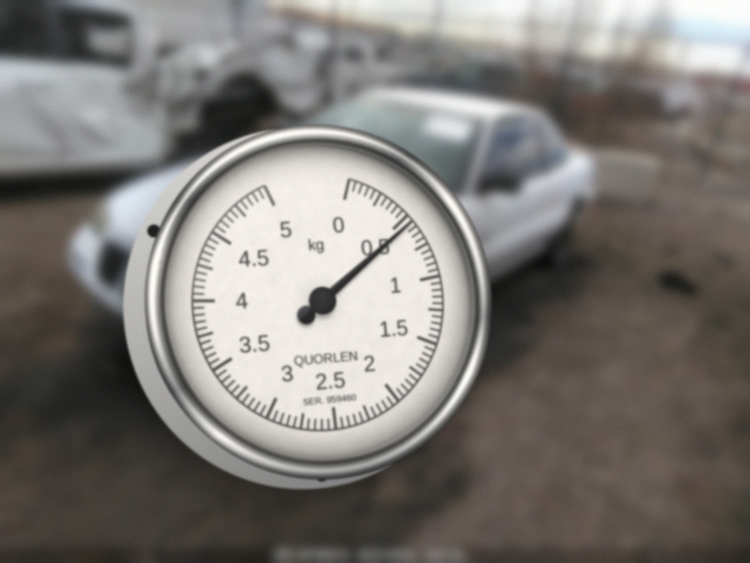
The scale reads 0.55 (kg)
